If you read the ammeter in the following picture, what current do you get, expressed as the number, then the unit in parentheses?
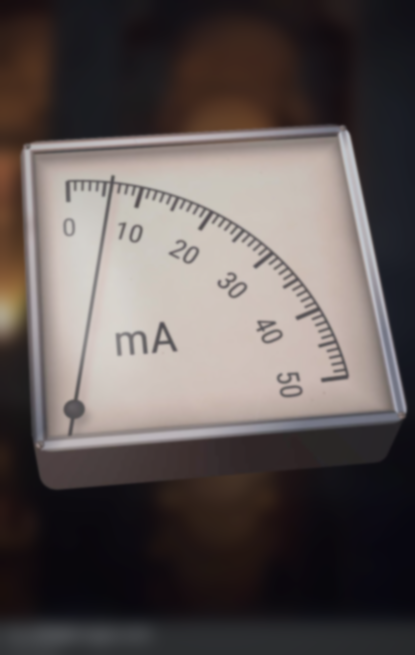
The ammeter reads 6 (mA)
